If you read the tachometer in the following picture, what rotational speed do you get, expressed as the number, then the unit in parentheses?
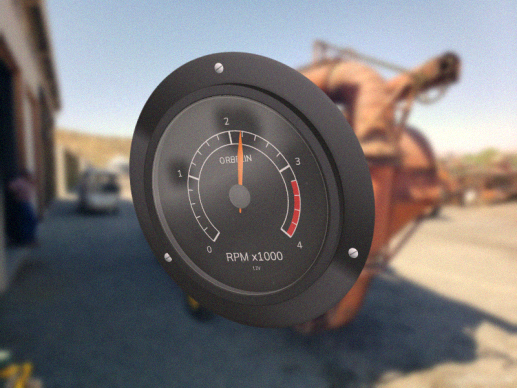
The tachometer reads 2200 (rpm)
